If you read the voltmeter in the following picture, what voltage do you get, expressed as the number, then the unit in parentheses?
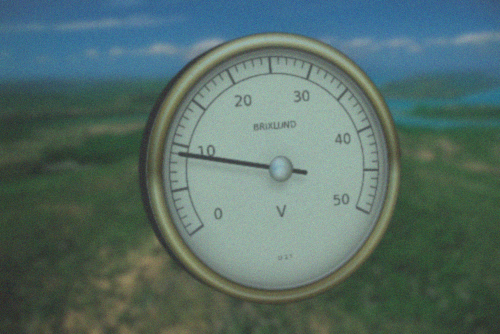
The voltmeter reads 9 (V)
